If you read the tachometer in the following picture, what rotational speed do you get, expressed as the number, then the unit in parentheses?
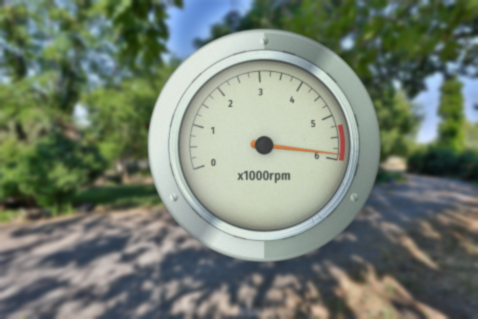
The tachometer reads 5875 (rpm)
